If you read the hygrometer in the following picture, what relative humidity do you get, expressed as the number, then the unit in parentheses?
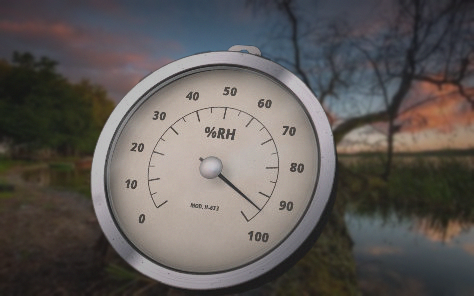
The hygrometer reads 95 (%)
